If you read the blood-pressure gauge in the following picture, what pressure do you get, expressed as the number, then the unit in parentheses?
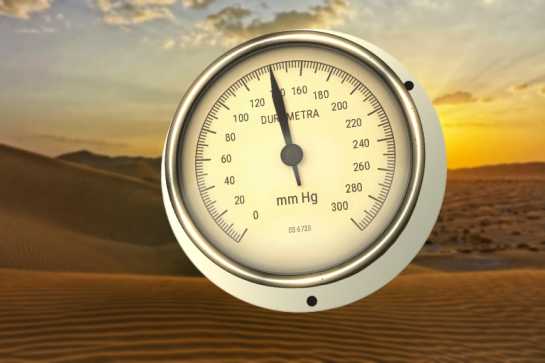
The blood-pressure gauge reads 140 (mmHg)
